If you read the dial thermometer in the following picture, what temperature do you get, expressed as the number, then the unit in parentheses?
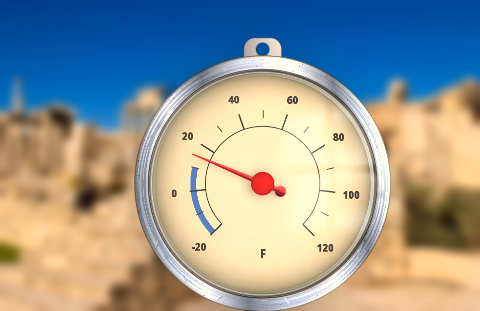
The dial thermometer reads 15 (°F)
